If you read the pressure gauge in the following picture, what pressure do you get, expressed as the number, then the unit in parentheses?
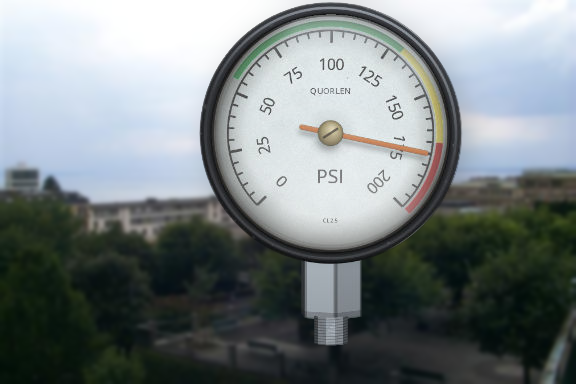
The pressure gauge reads 175 (psi)
